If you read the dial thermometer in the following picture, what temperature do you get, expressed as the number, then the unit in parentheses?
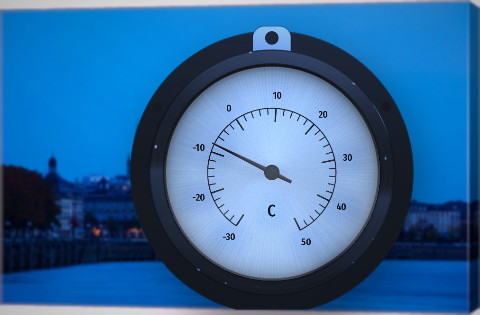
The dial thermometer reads -8 (°C)
